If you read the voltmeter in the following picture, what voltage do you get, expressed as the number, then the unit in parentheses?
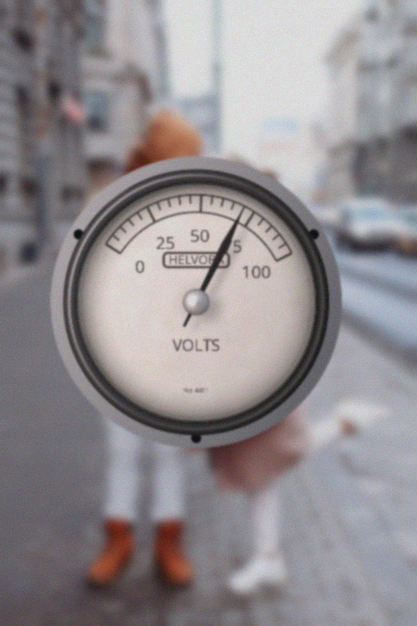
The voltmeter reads 70 (V)
